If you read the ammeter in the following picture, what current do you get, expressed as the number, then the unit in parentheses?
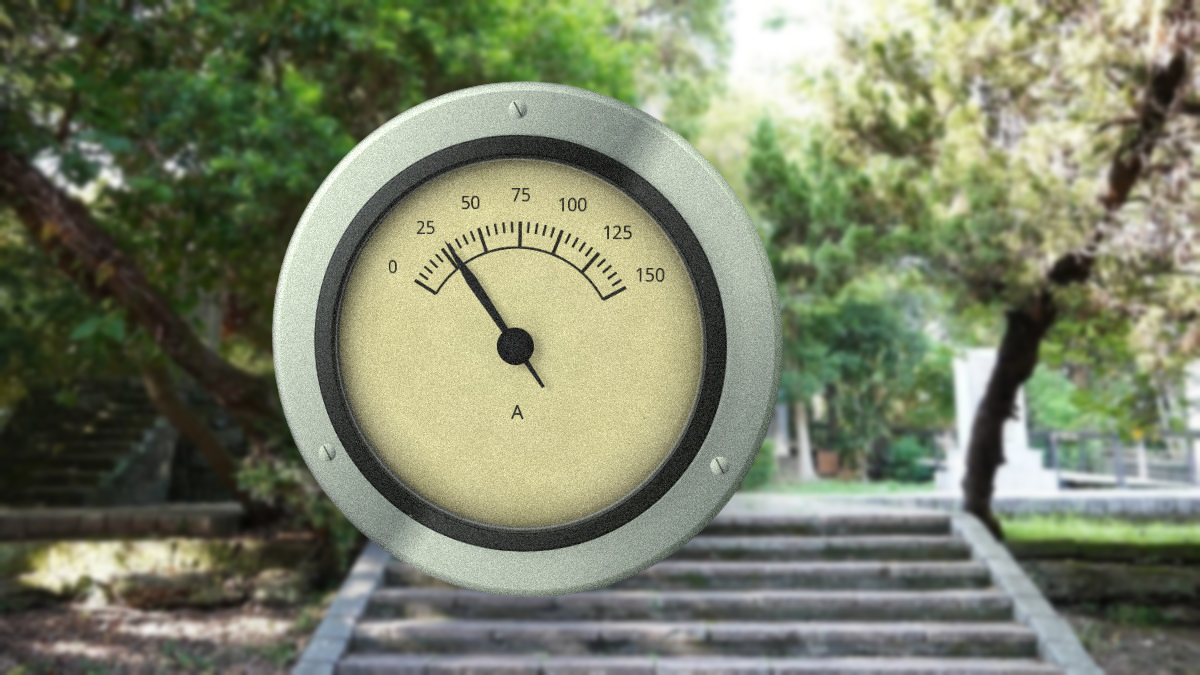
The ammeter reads 30 (A)
